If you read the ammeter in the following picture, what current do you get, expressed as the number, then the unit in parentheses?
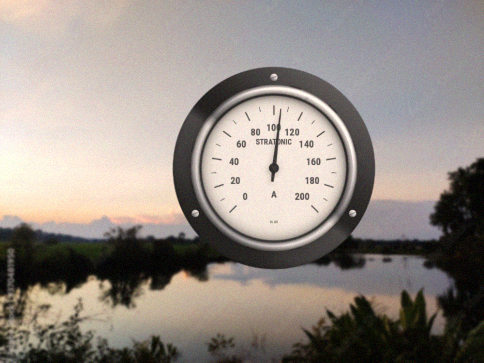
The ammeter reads 105 (A)
